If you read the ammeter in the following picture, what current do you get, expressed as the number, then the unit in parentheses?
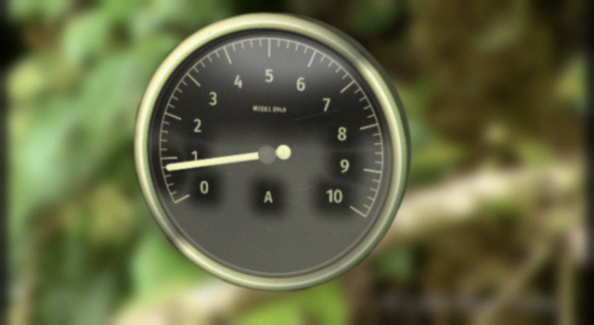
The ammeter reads 0.8 (A)
